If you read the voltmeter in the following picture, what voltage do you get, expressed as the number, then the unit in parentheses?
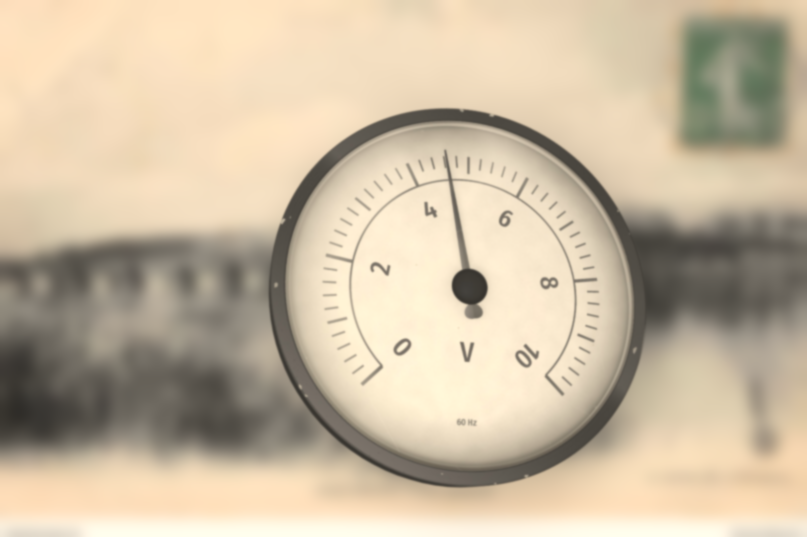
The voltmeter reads 4.6 (V)
